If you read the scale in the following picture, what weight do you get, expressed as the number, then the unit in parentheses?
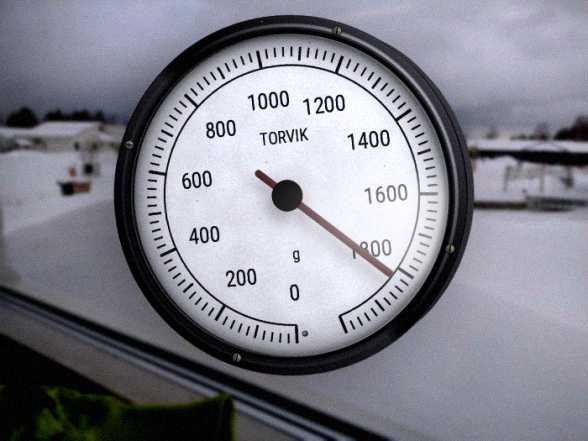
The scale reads 1820 (g)
